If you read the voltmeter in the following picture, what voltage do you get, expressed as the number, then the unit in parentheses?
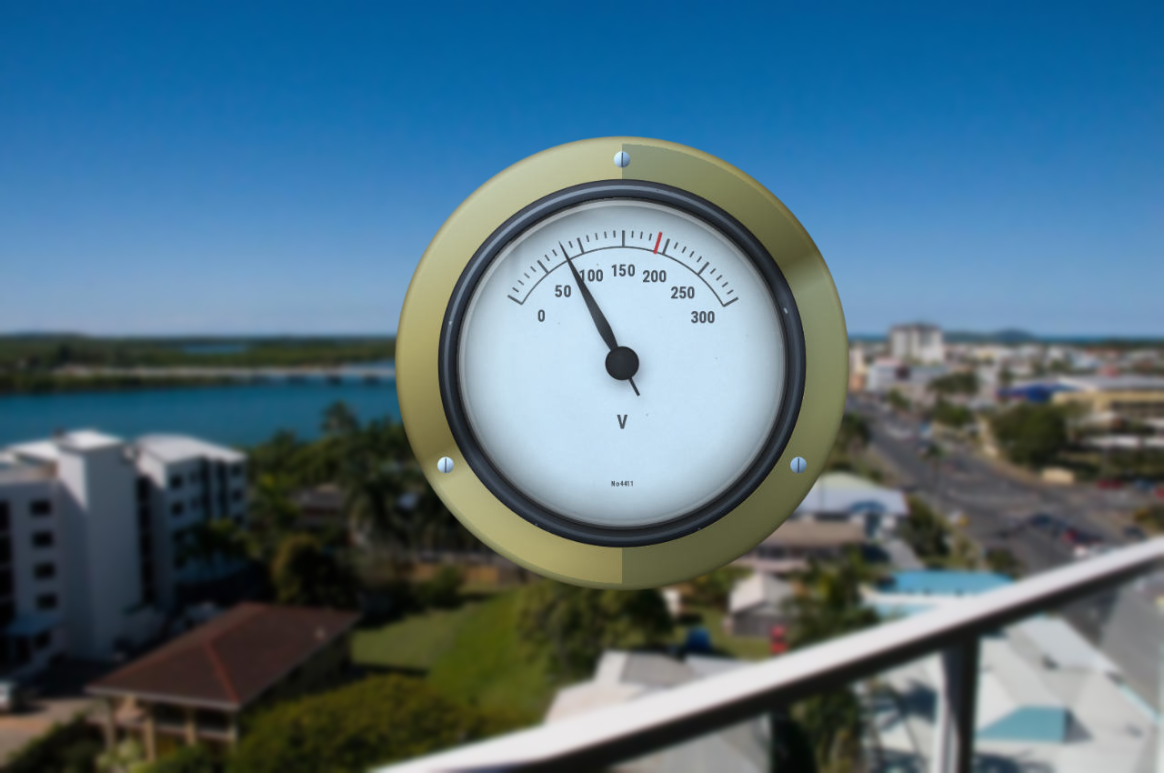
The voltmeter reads 80 (V)
